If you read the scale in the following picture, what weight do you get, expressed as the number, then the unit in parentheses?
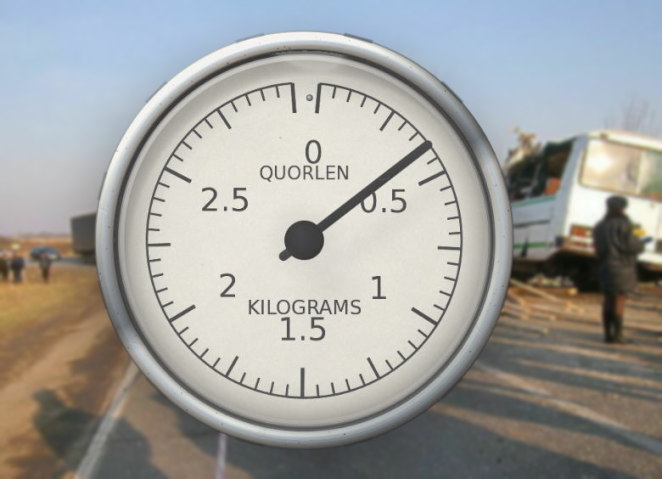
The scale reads 0.4 (kg)
